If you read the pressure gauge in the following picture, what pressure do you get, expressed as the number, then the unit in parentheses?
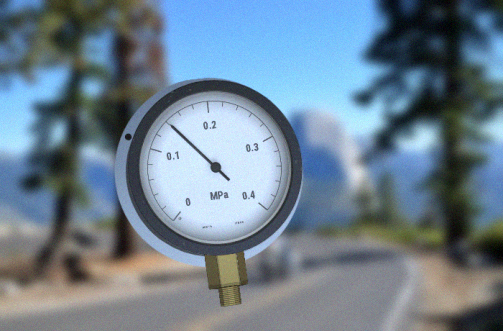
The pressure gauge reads 0.14 (MPa)
